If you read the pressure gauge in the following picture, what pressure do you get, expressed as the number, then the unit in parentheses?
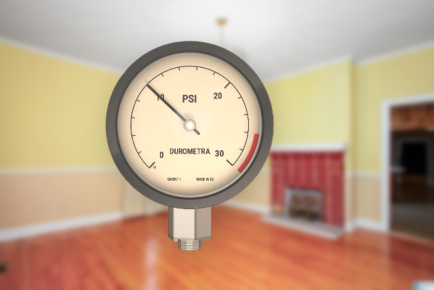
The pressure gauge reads 10 (psi)
